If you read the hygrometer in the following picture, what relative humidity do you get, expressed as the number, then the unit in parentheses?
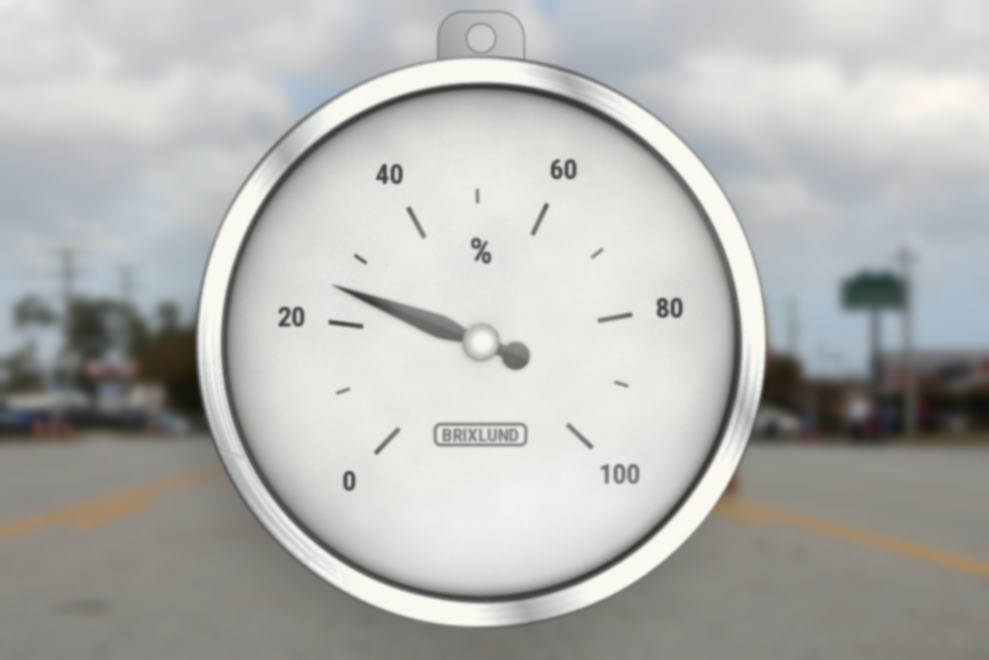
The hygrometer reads 25 (%)
